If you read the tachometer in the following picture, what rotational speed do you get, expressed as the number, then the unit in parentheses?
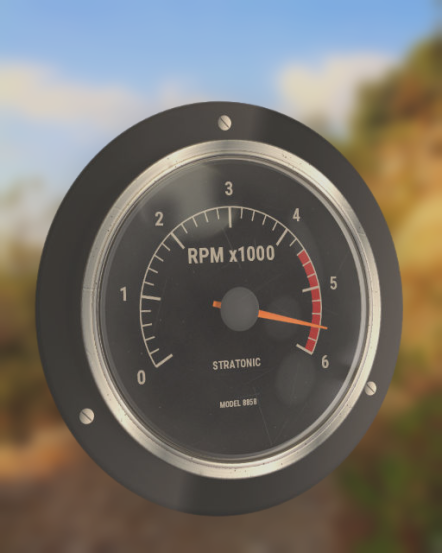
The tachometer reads 5600 (rpm)
